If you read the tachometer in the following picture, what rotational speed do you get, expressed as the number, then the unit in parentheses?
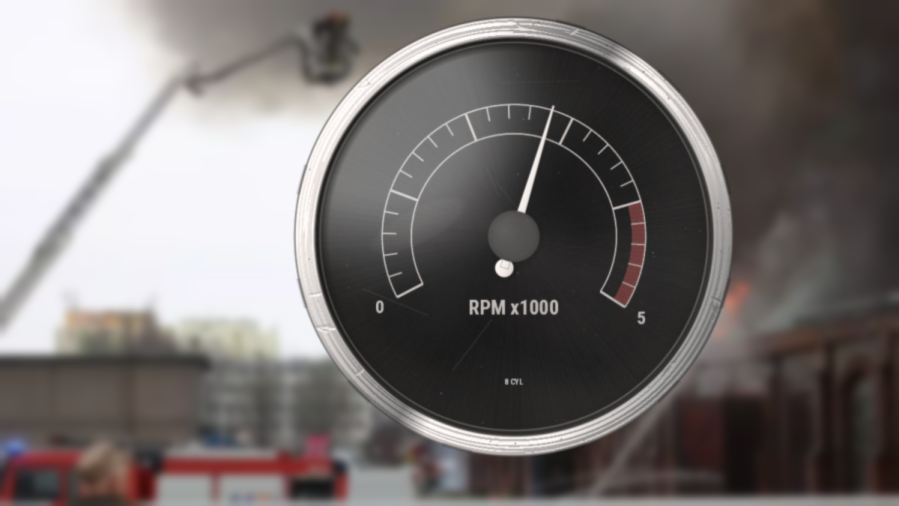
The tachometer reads 2800 (rpm)
